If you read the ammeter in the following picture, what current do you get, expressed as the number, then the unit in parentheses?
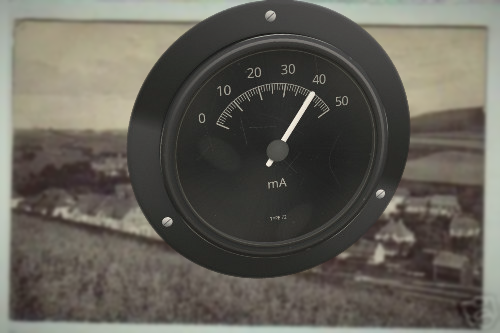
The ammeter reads 40 (mA)
